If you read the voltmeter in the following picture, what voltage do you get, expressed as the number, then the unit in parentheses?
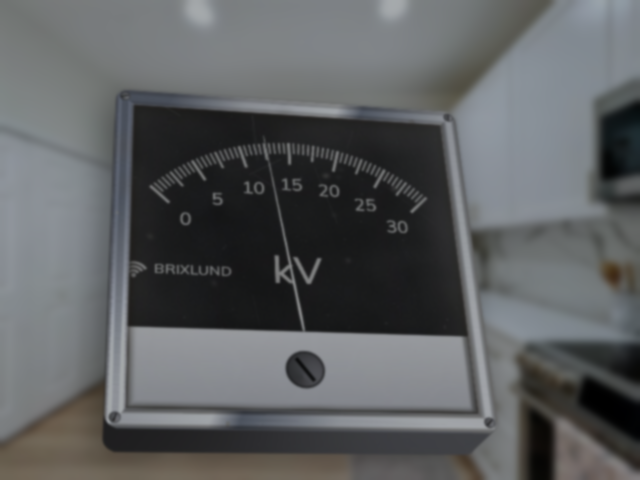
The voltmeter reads 12.5 (kV)
